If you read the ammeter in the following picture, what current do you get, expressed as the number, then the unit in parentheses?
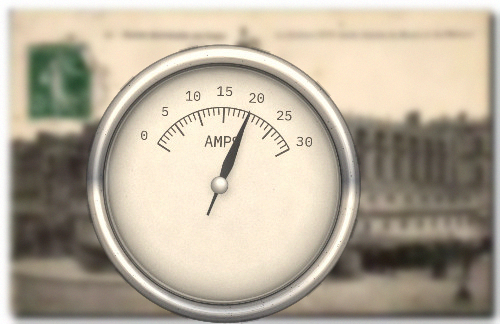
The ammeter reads 20 (A)
